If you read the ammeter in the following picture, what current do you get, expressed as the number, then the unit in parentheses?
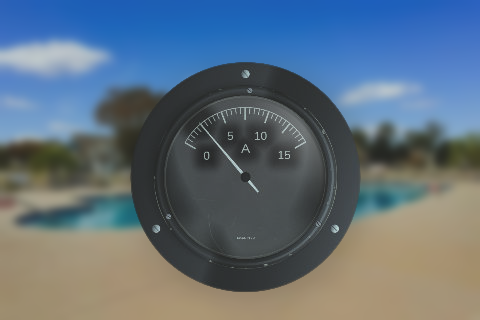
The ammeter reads 2.5 (A)
